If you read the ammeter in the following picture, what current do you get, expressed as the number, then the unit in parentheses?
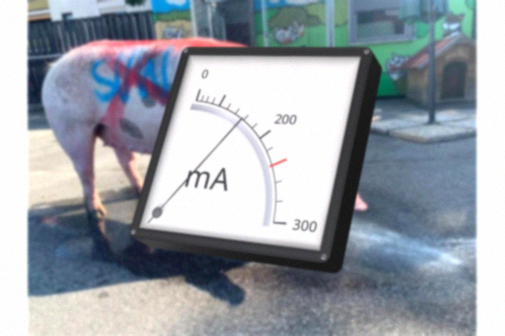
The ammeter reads 160 (mA)
